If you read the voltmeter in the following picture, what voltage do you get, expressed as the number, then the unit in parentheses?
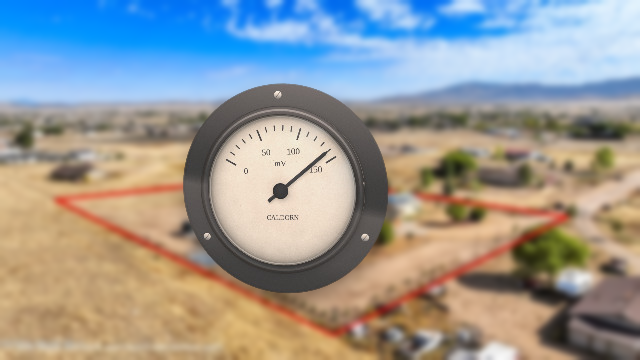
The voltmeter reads 140 (mV)
